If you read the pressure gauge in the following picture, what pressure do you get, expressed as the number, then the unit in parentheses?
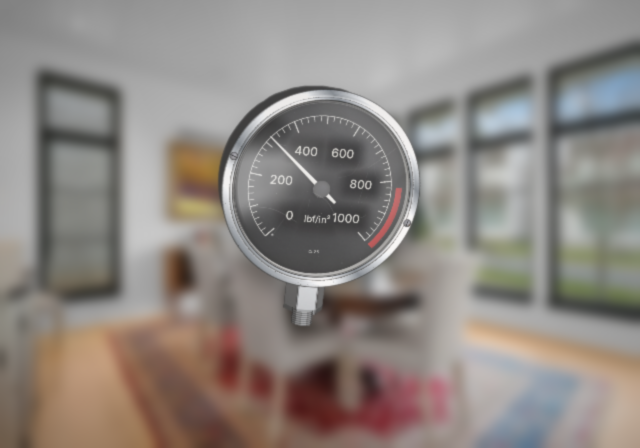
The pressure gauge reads 320 (psi)
